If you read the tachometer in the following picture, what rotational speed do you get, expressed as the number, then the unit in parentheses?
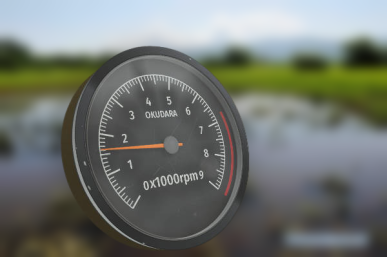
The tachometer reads 1600 (rpm)
